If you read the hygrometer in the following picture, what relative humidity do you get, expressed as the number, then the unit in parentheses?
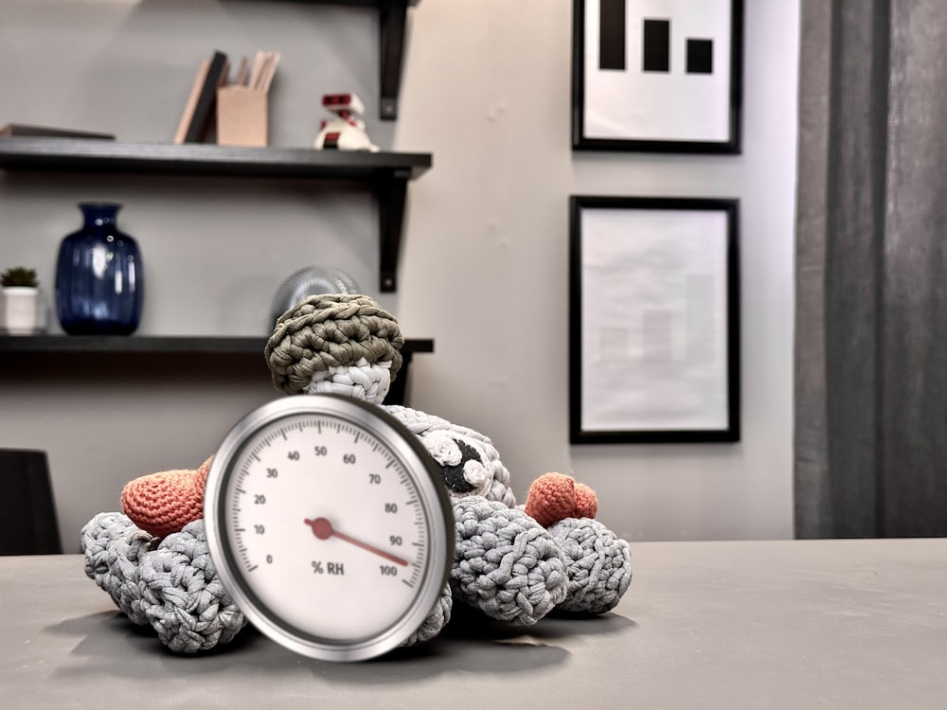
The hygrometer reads 95 (%)
